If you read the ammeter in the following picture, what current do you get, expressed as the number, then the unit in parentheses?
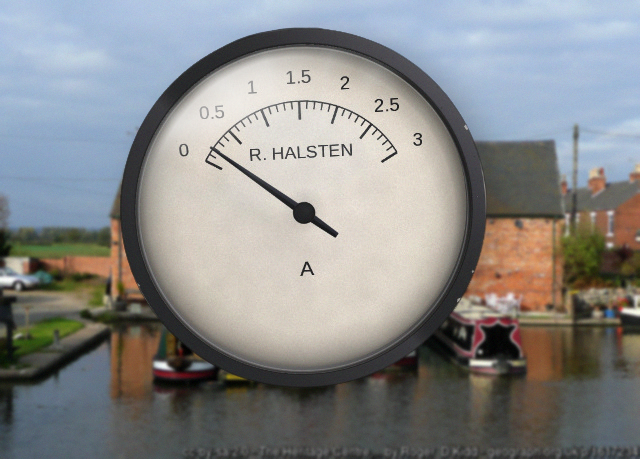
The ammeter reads 0.2 (A)
